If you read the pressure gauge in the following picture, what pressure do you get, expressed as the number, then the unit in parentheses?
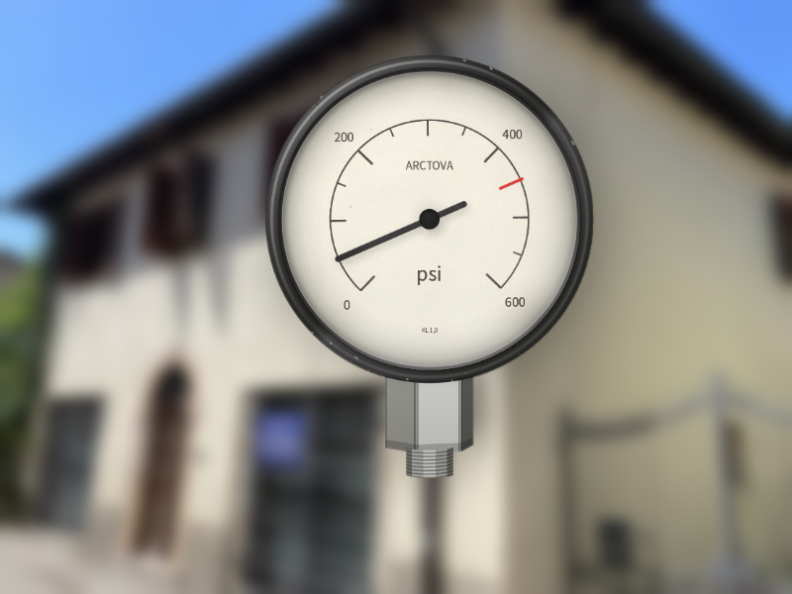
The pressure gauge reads 50 (psi)
